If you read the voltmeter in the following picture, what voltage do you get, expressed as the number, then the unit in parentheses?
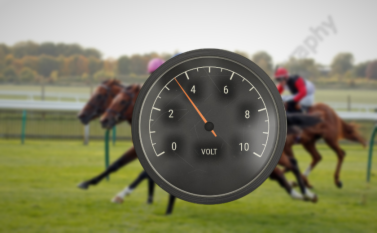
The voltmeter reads 3.5 (V)
